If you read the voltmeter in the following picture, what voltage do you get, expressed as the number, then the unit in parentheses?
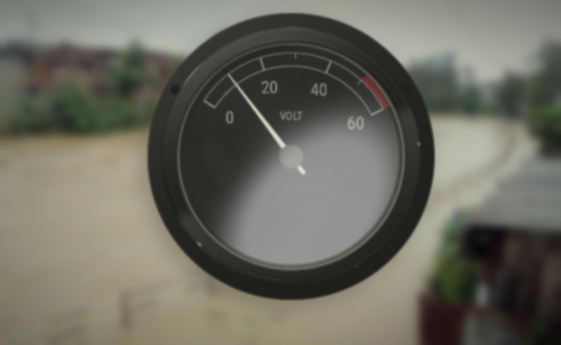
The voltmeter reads 10 (V)
